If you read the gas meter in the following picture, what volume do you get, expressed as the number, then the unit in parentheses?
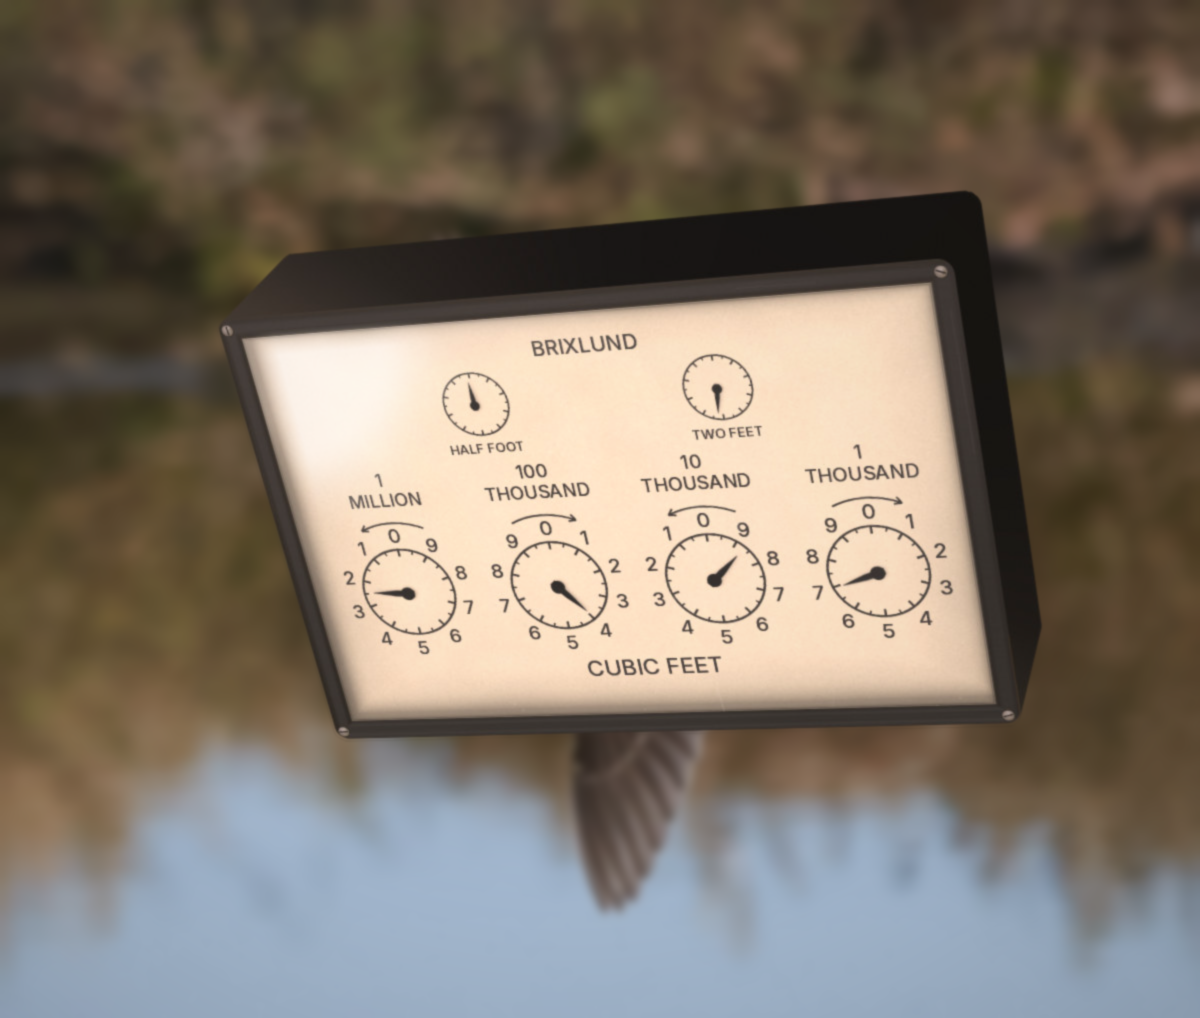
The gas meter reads 238700 (ft³)
